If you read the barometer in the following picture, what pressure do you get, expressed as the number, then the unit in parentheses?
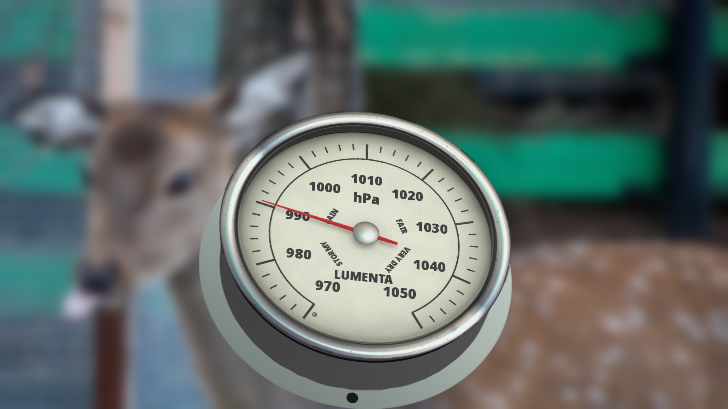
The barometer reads 990 (hPa)
